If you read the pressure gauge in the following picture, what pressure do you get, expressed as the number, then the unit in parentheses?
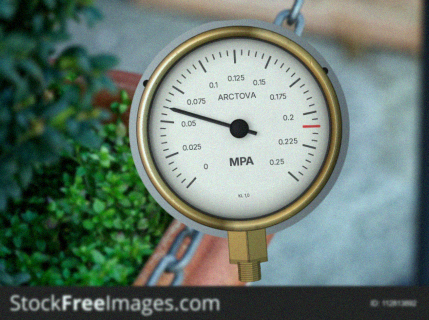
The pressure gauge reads 0.06 (MPa)
